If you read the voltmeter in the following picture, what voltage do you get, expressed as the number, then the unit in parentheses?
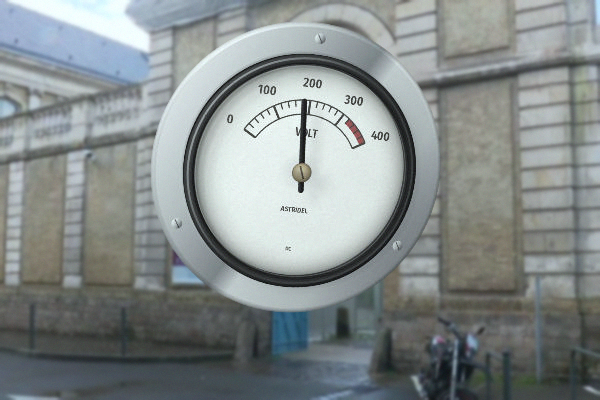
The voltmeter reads 180 (V)
